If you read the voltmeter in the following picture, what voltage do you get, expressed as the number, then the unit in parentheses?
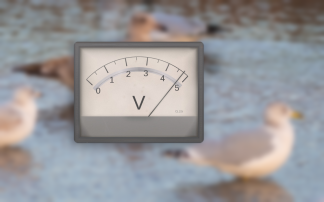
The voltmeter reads 4.75 (V)
